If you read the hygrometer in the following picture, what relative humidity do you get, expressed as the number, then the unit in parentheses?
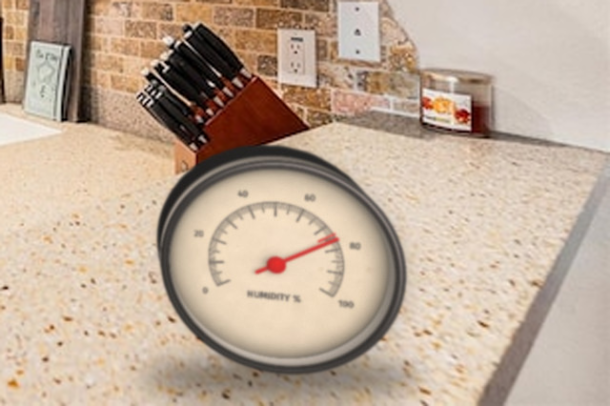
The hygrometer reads 75 (%)
